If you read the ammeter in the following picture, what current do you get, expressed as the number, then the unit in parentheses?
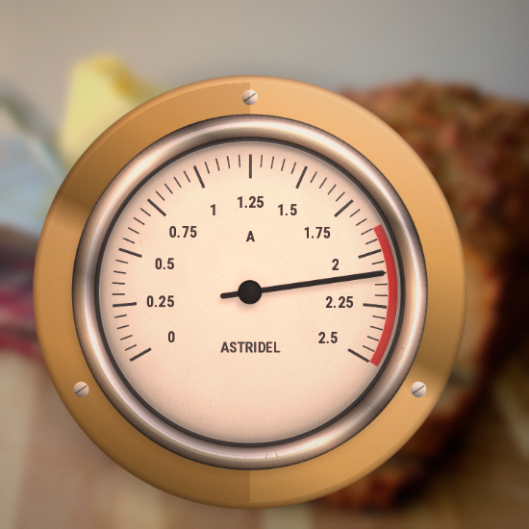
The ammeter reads 2.1 (A)
